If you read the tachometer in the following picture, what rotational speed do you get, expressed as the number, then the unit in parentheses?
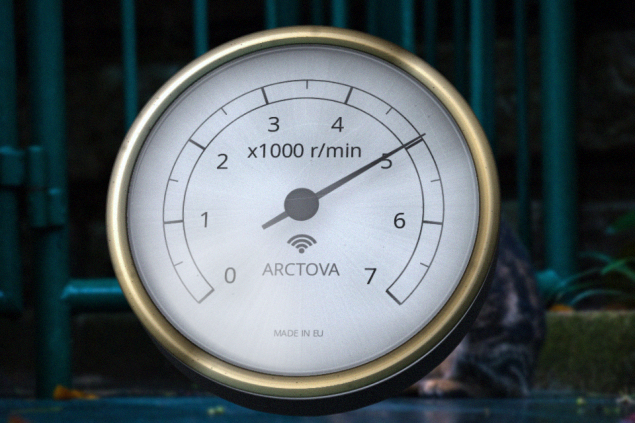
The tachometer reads 5000 (rpm)
